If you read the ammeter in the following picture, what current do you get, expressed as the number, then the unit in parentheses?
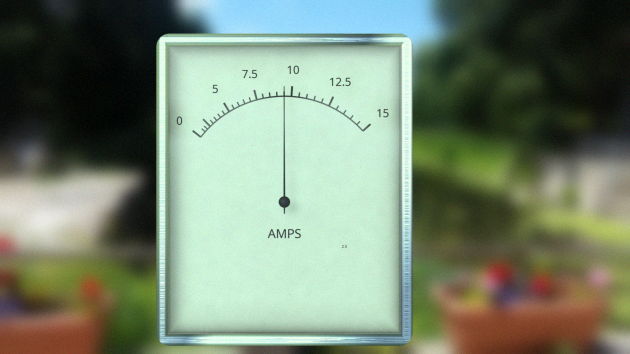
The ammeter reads 9.5 (A)
